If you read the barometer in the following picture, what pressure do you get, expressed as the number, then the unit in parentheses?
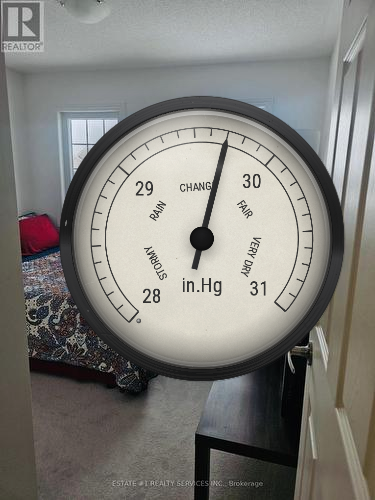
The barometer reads 29.7 (inHg)
